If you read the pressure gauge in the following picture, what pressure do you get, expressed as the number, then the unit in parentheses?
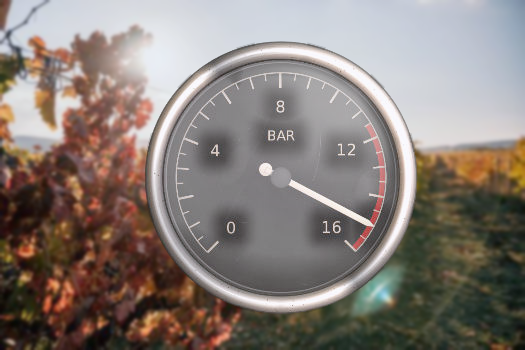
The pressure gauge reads 15 (bar)
